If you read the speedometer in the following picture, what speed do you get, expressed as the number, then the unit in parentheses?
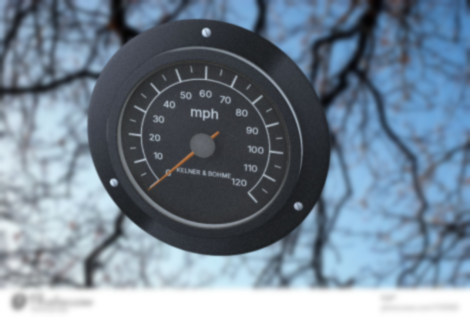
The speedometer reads 0 (mph)
